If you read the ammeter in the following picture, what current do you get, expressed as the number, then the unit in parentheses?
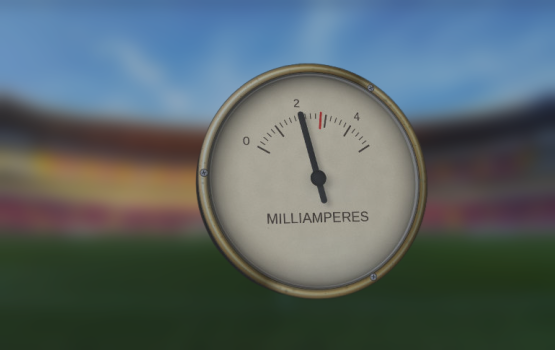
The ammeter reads 2 (mA)
